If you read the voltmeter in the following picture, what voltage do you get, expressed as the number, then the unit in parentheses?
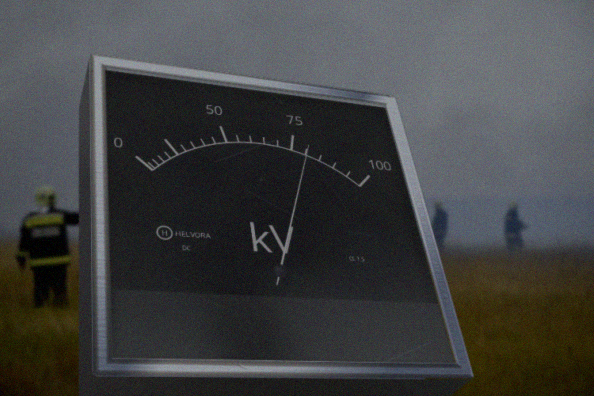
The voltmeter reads 80 (kV)
